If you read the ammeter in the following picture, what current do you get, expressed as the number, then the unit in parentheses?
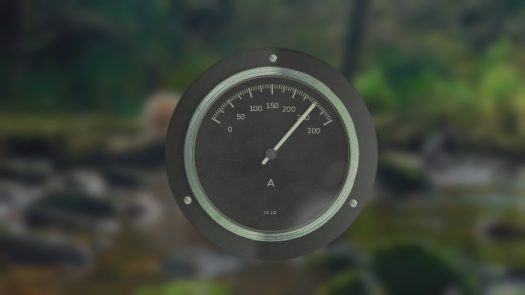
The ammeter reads 250 (A)
